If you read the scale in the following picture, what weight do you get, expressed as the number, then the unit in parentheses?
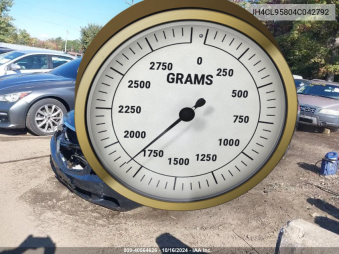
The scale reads 1850 (g)
